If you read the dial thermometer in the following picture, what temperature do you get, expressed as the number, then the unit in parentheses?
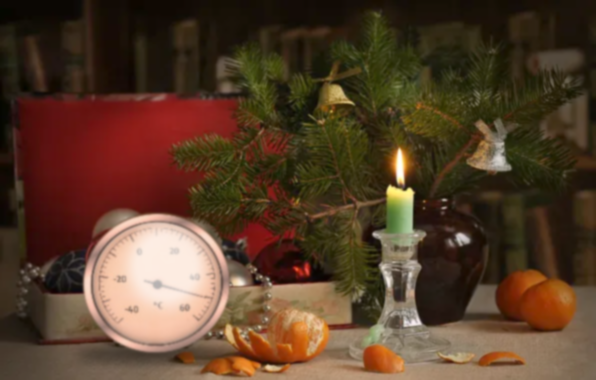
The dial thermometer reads 50 (°C)
